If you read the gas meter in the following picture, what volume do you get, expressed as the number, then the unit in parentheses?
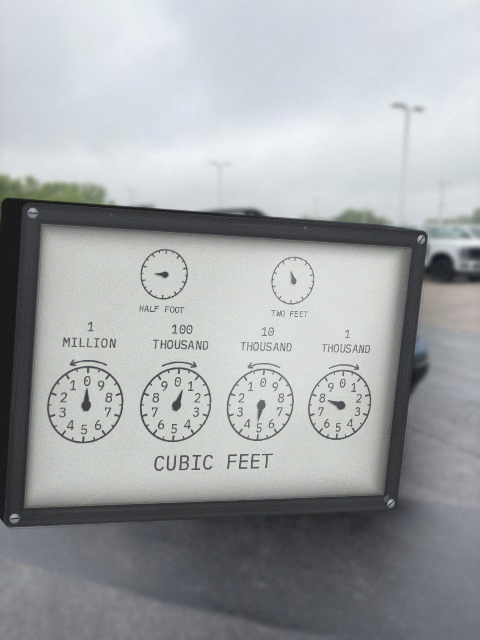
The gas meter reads 4800 (ft³)
